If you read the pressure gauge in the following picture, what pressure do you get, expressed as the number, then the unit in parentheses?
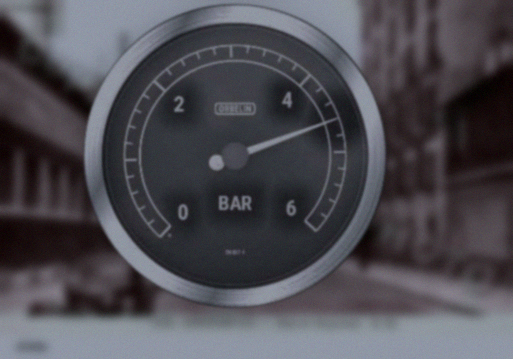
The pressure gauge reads 4.6 (bar)
